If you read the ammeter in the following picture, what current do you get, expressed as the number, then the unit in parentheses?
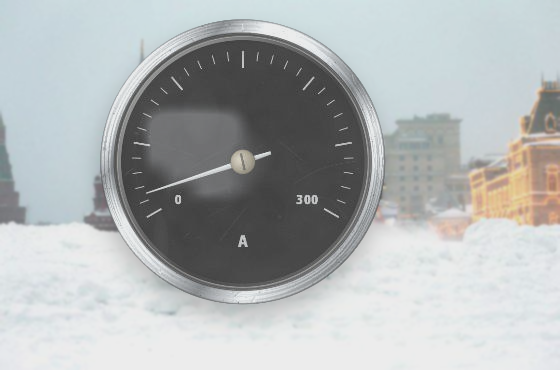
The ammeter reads 15 (A)
